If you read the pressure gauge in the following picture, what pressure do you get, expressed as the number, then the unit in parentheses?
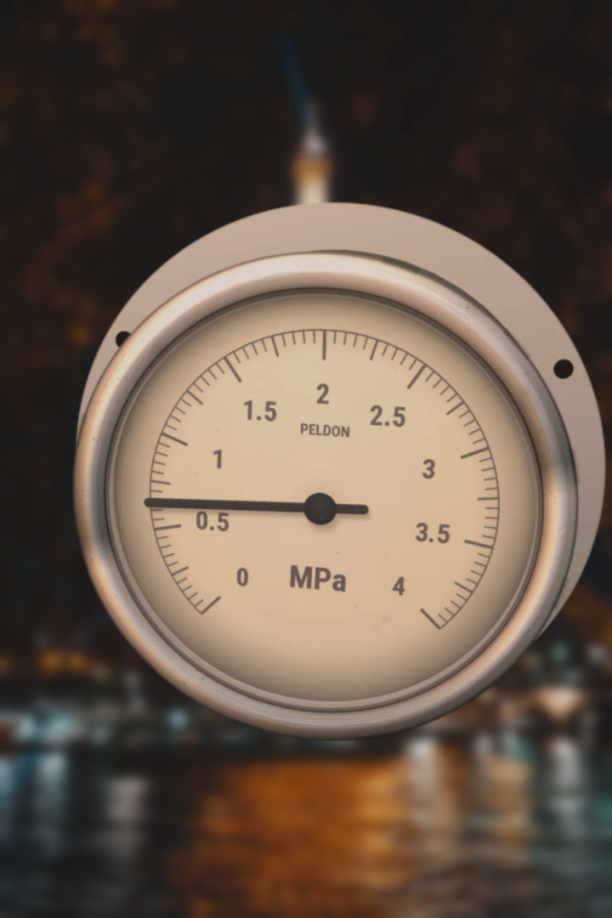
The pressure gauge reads 0.65 (MPa)
